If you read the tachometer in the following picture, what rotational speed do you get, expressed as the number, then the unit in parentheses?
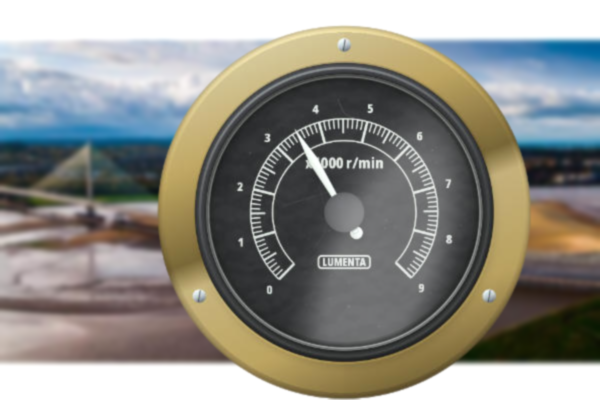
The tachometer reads 3500 (rpm)
